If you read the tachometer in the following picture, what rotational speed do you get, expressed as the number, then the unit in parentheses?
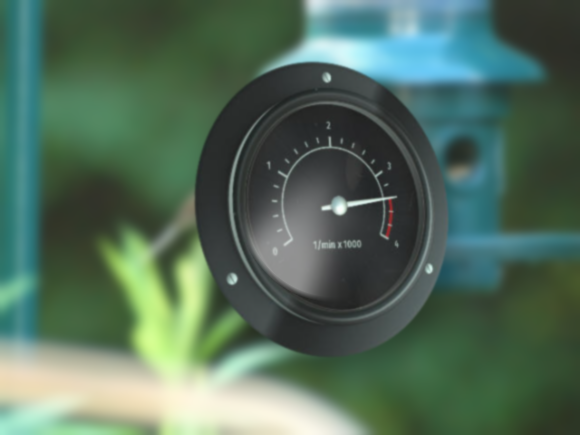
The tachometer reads 3400 (rpm)
